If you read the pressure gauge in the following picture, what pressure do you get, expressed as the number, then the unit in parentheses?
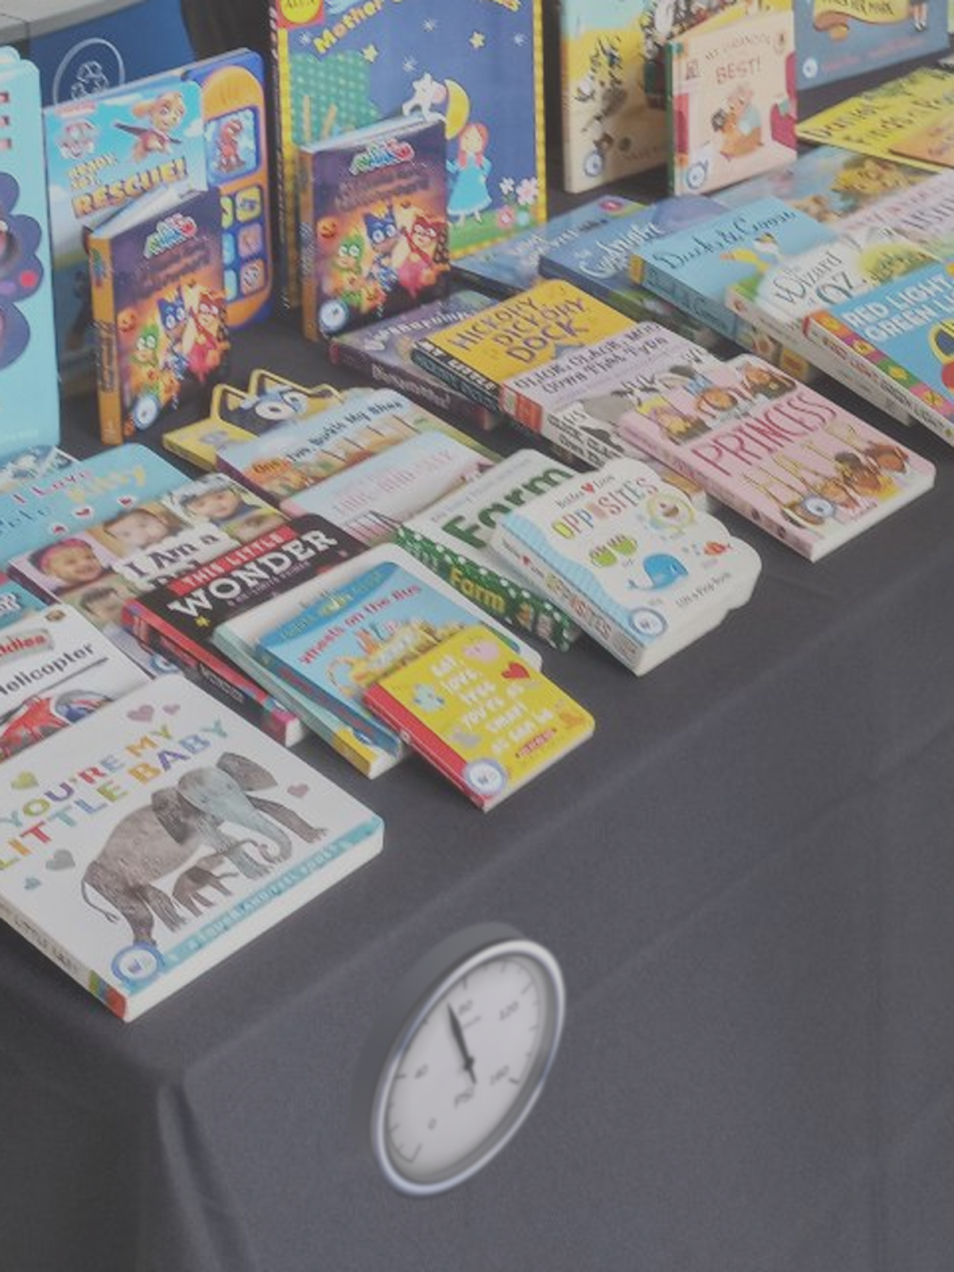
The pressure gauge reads 70 (psi)
